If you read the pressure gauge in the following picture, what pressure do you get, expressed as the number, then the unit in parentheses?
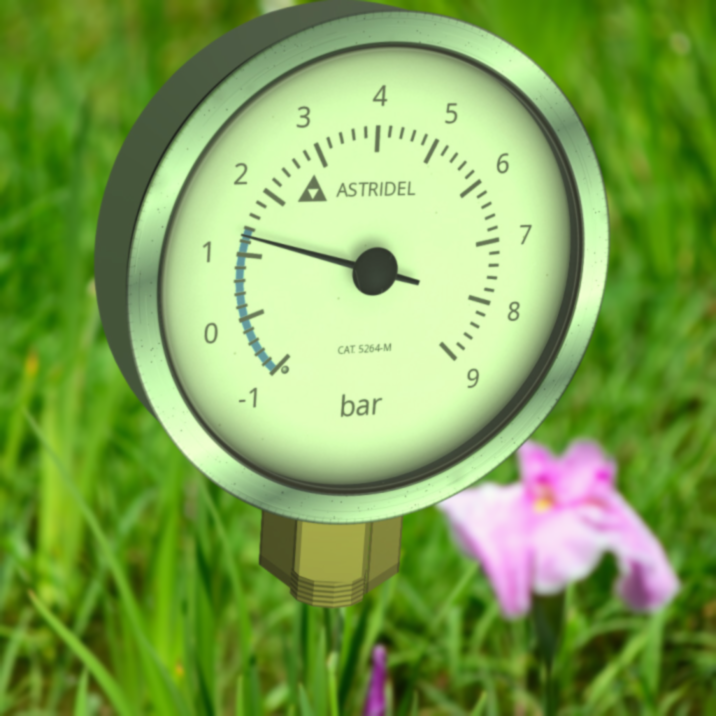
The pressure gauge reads 1.3 (bar)
